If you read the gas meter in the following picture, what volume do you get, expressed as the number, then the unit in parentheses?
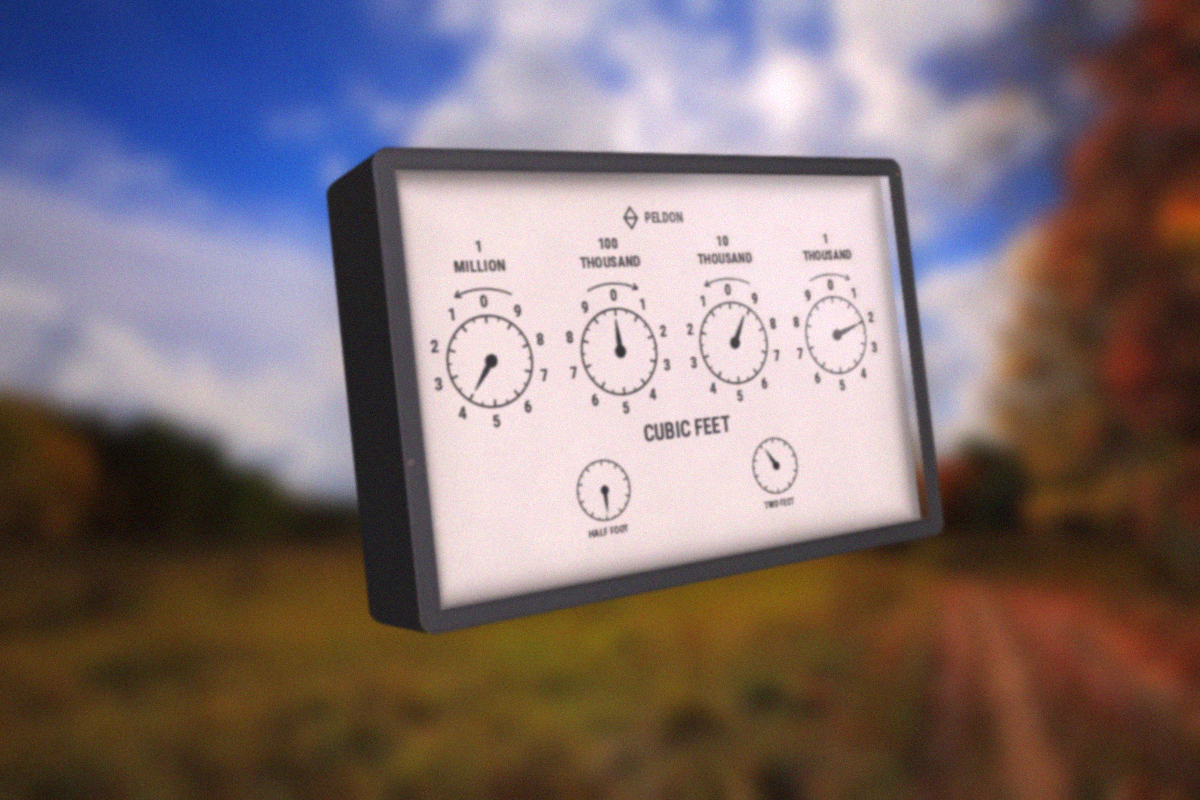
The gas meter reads 399200 (ft³)
